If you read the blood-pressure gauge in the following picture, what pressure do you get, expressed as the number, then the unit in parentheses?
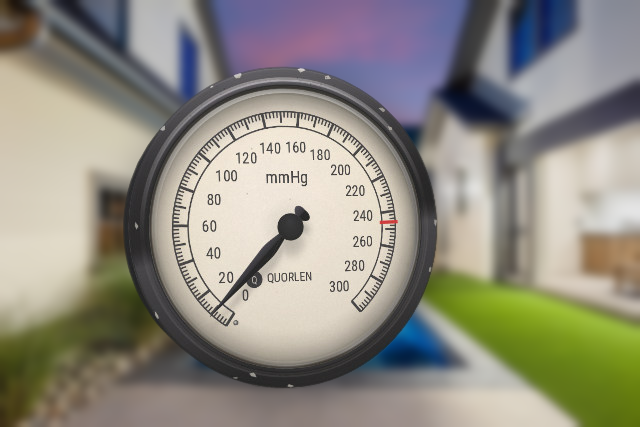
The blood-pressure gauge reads 10 (mmHg)
